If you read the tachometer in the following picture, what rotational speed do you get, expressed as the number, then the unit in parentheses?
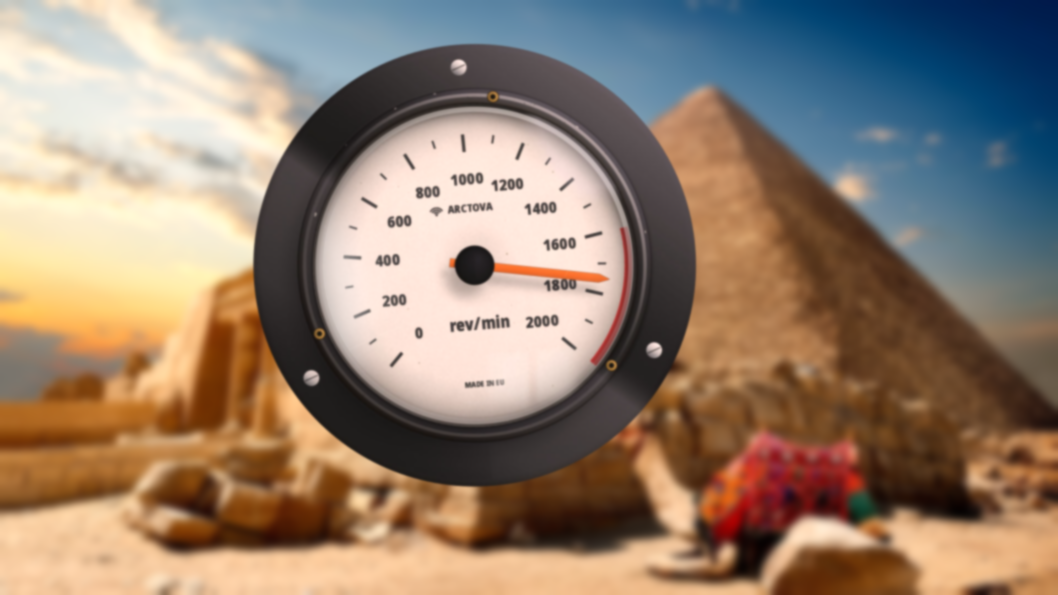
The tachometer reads 1750 (rpm)
